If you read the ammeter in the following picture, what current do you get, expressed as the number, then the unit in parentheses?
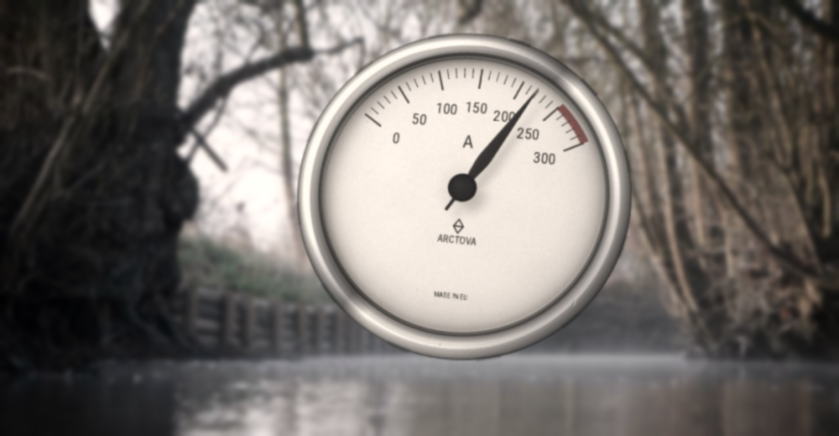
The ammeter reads 220 (A)
